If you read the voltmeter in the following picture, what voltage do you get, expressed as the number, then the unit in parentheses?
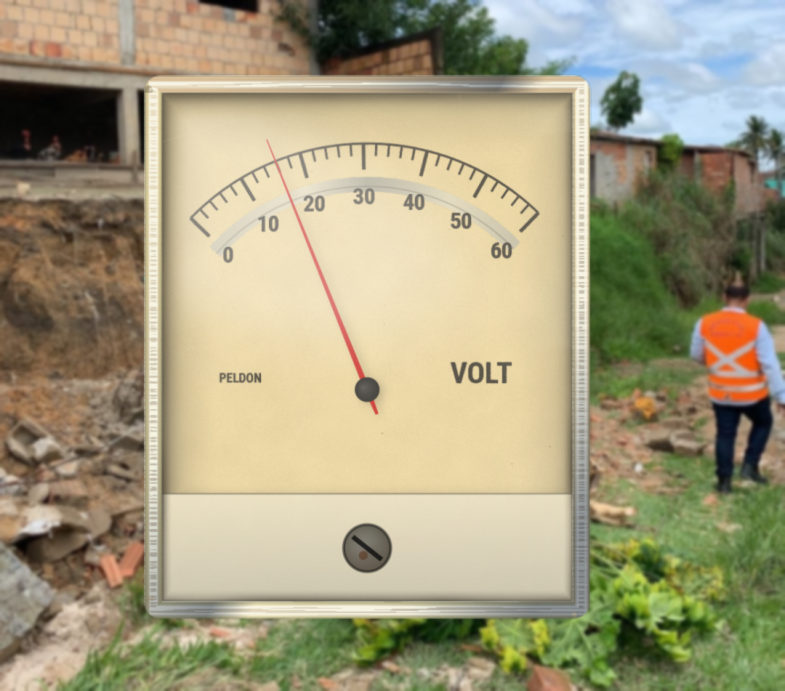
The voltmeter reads 16 (V)
